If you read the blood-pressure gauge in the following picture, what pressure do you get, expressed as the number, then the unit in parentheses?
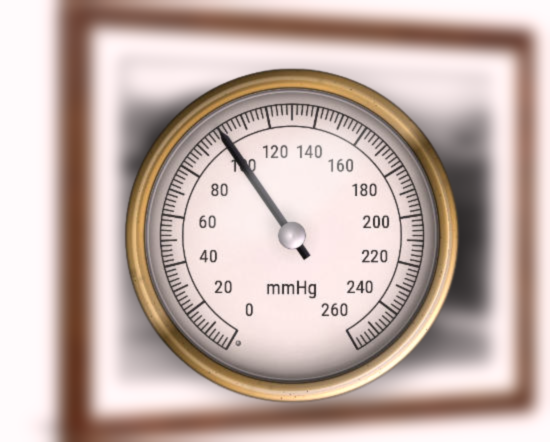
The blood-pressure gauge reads 100 (mmHg)
